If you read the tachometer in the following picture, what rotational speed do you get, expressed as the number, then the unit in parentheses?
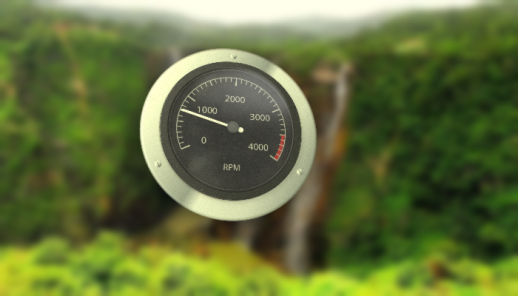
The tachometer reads 700 (rpm)
